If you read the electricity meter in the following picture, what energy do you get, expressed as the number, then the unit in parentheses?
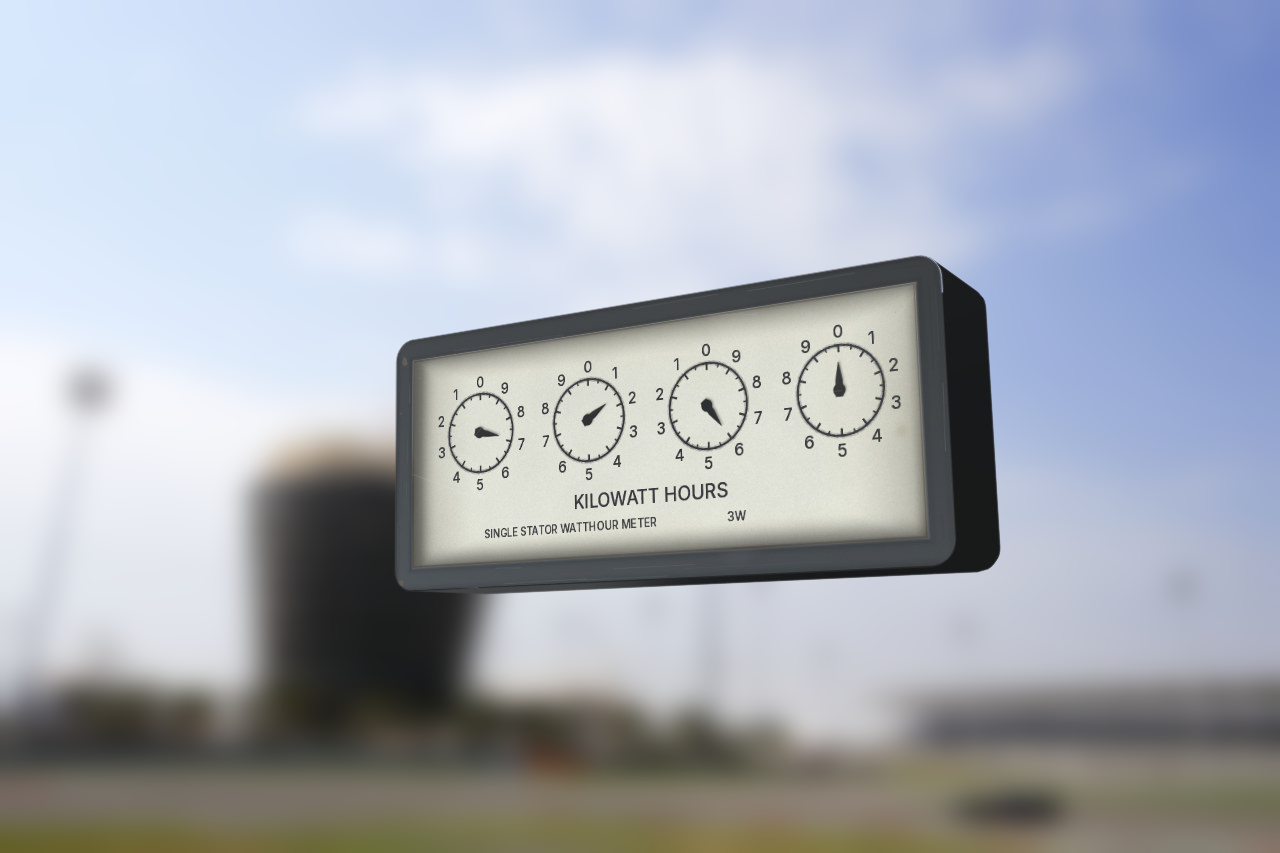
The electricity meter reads 7160 (kWh)
